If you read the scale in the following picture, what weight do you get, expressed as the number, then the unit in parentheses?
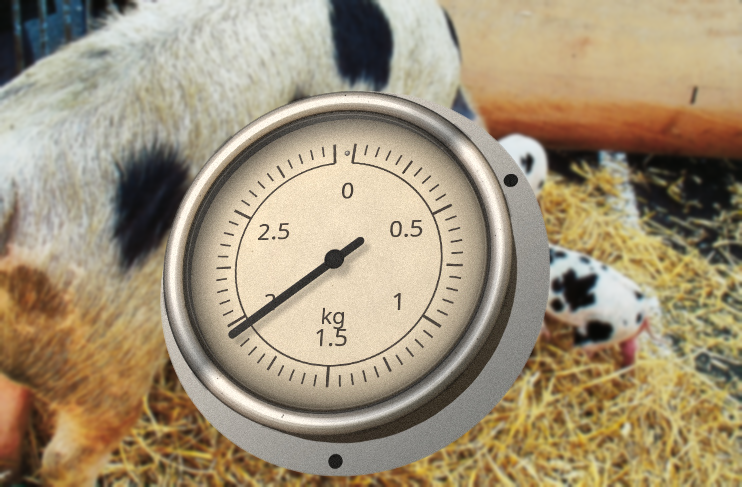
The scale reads 1.95 (kg)
